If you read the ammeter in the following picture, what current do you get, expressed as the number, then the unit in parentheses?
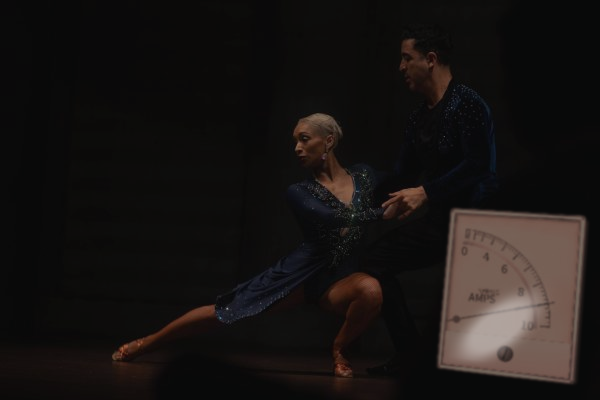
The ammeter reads 9 (A)
